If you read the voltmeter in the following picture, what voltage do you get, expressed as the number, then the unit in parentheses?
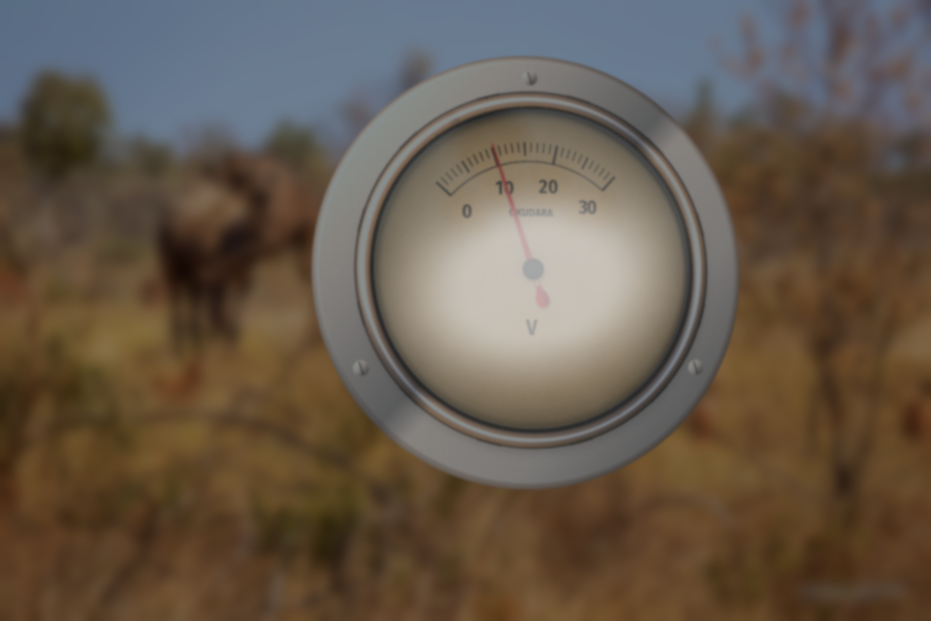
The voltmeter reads 10 (V)
